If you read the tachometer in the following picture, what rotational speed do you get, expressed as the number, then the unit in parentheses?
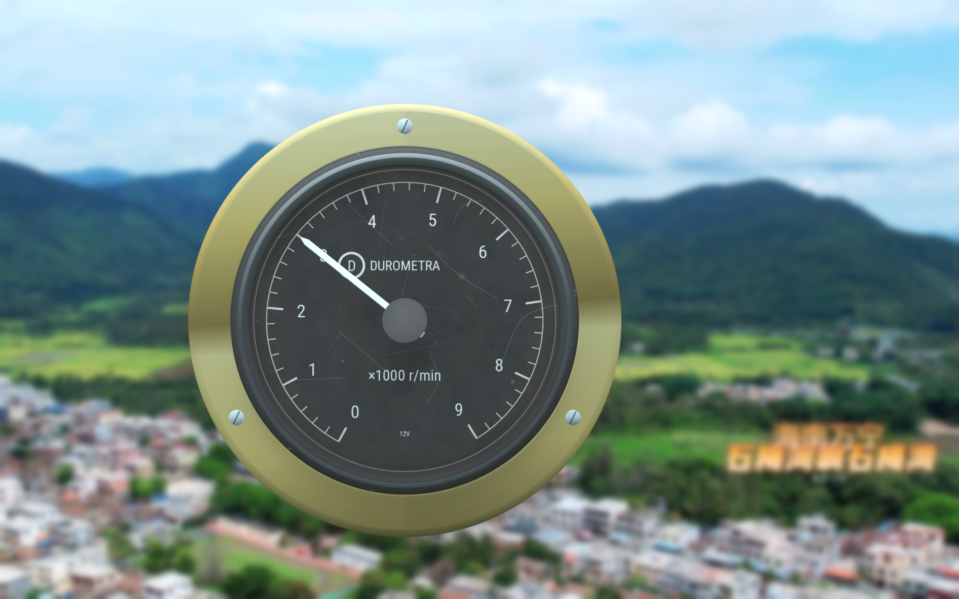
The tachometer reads 3000 (rpm)
